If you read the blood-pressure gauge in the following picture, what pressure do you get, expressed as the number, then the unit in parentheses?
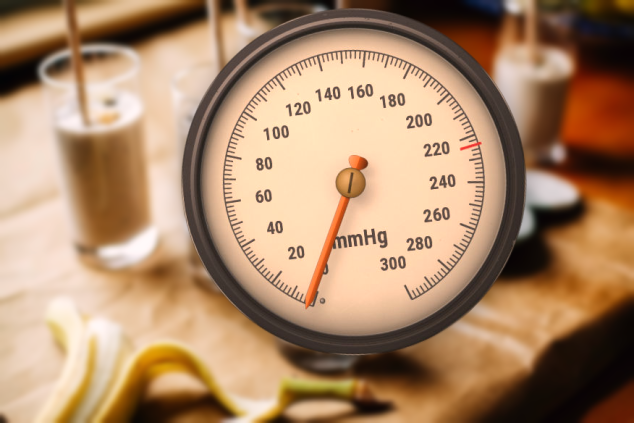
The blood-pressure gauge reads 2 (mmHg)
